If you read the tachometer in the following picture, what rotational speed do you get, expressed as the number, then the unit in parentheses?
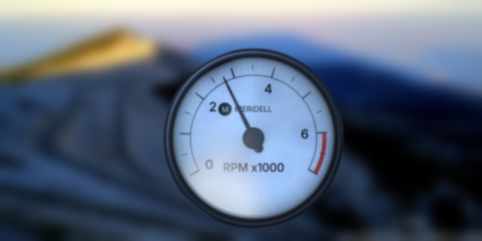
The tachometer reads 2750 (rpm)
